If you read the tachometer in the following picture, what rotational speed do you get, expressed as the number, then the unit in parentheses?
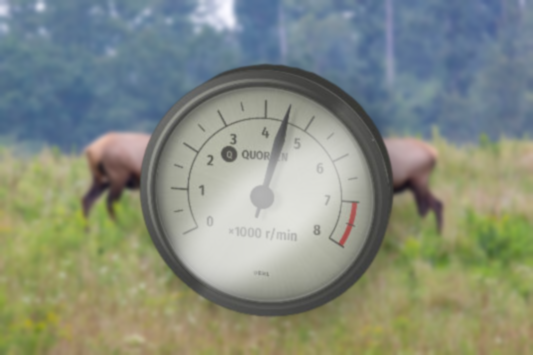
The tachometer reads 4500 (rpm)
